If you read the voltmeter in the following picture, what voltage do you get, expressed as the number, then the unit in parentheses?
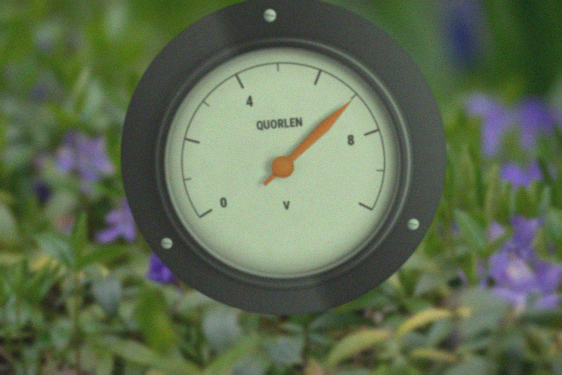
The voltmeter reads 7 (V)
